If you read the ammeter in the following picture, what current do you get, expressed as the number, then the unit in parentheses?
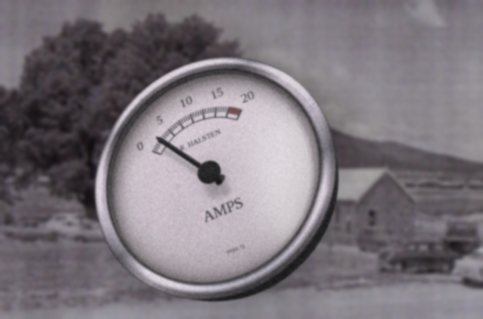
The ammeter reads 2.5 (A)
